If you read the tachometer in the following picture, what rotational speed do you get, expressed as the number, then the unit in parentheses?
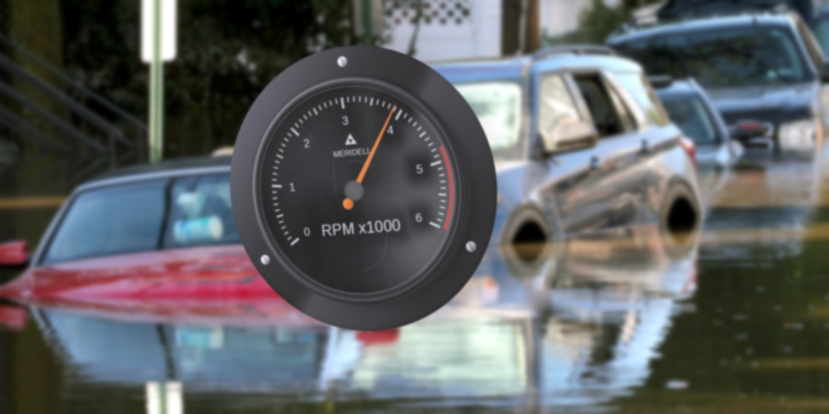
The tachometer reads 3900 (rpm)
